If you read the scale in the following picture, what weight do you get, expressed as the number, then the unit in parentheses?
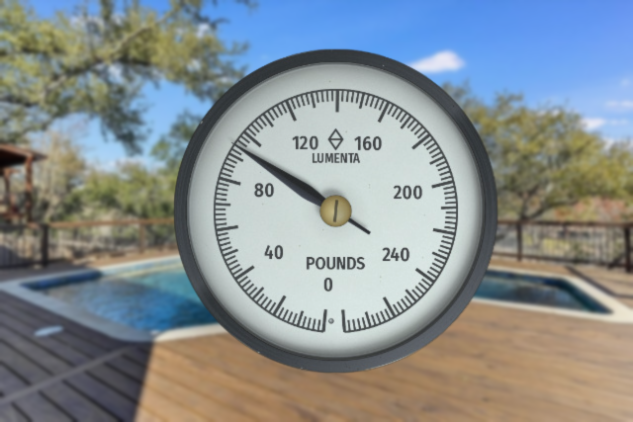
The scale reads 94 (lb)
